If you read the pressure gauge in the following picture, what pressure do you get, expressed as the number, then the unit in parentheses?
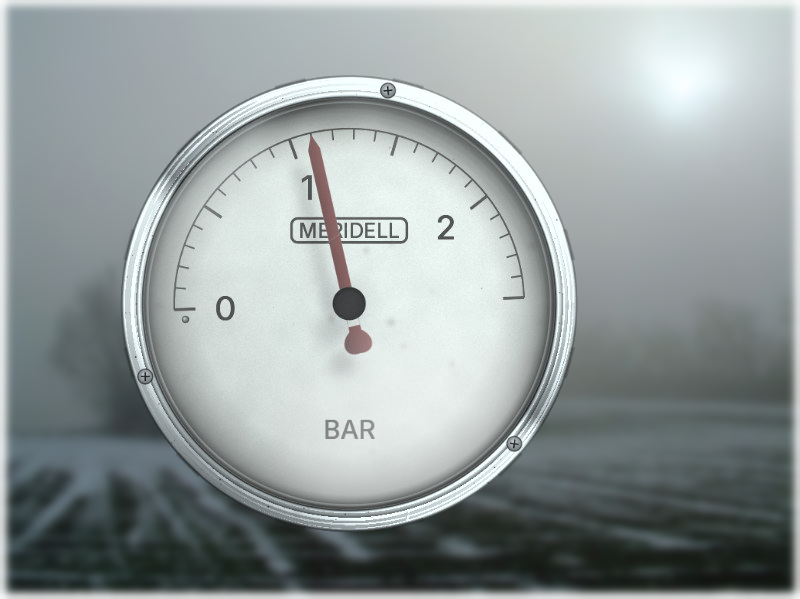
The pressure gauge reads 1.1 (bar)
